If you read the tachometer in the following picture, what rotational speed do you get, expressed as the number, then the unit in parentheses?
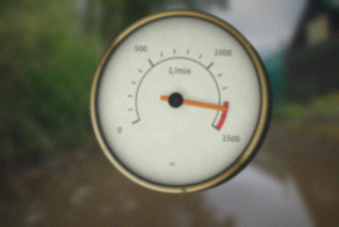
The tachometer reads 1350 (rpm)
